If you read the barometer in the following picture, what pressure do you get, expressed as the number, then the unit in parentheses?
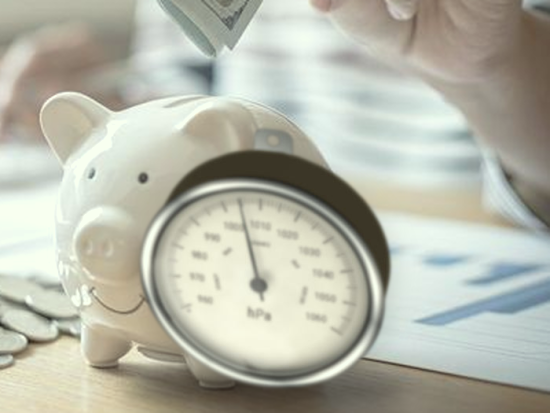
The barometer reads 1005 (hPa)
